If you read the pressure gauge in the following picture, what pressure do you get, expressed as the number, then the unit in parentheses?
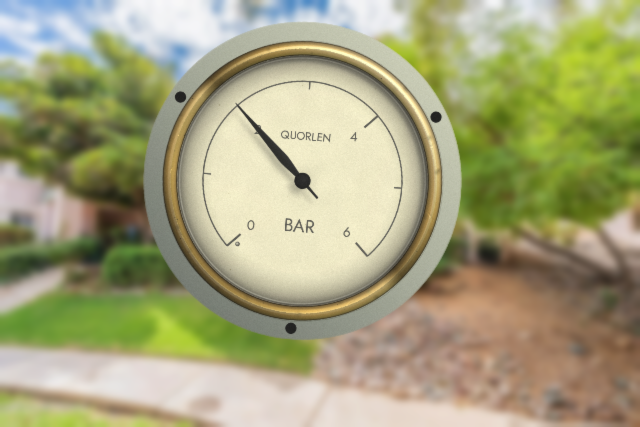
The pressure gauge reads 2 (bar)
